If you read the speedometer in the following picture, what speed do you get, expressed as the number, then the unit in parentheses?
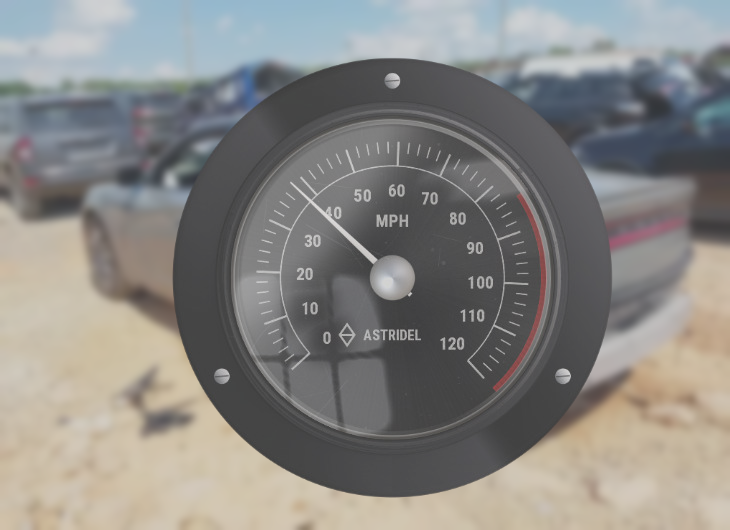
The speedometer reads 38 (mph)
